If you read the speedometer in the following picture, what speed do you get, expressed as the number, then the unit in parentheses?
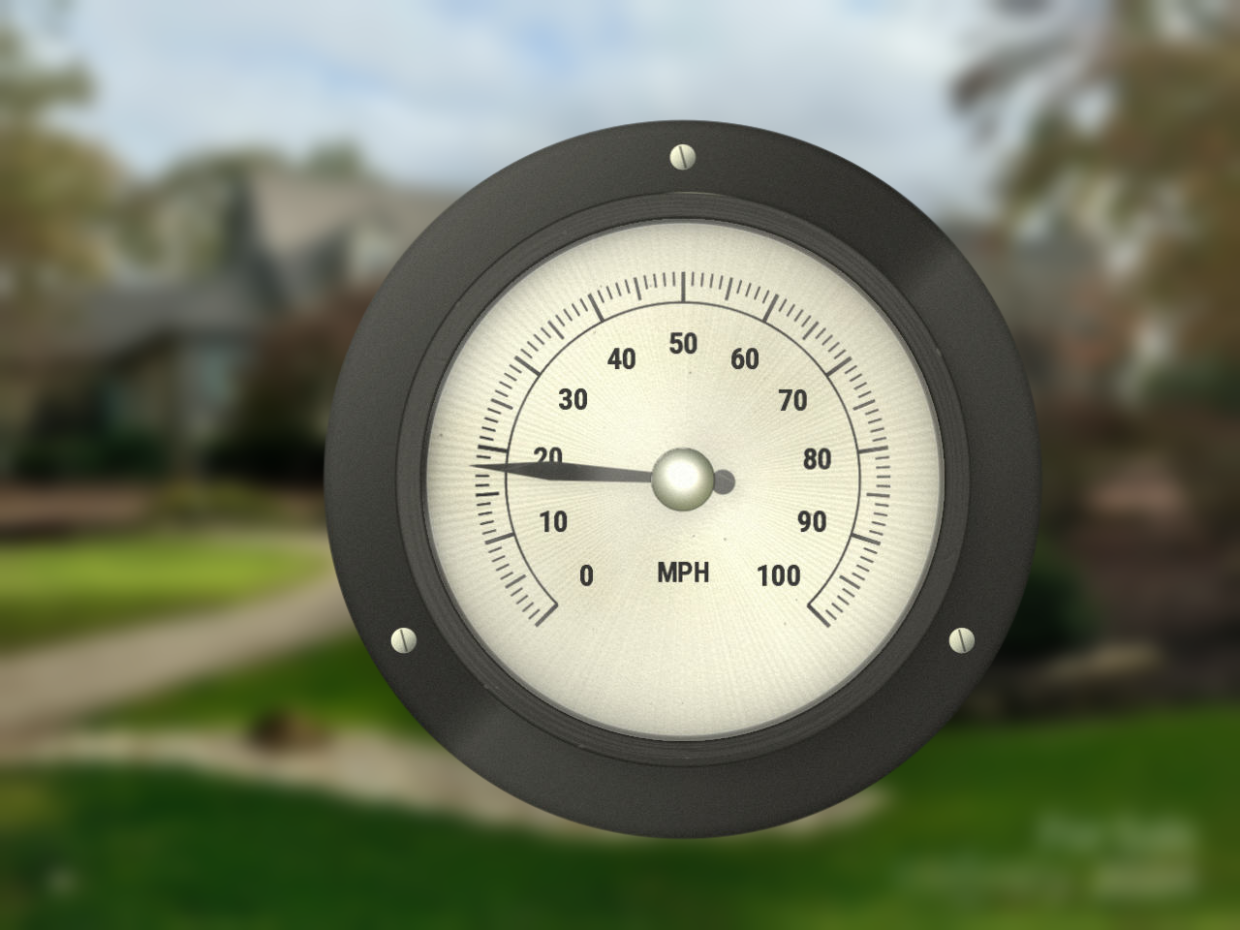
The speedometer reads 18 (mph)
